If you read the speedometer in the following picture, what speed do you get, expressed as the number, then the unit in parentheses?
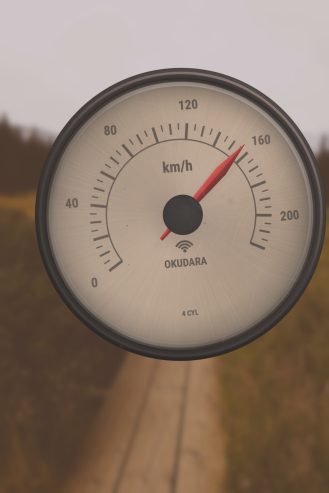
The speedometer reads 155 (km/h)
